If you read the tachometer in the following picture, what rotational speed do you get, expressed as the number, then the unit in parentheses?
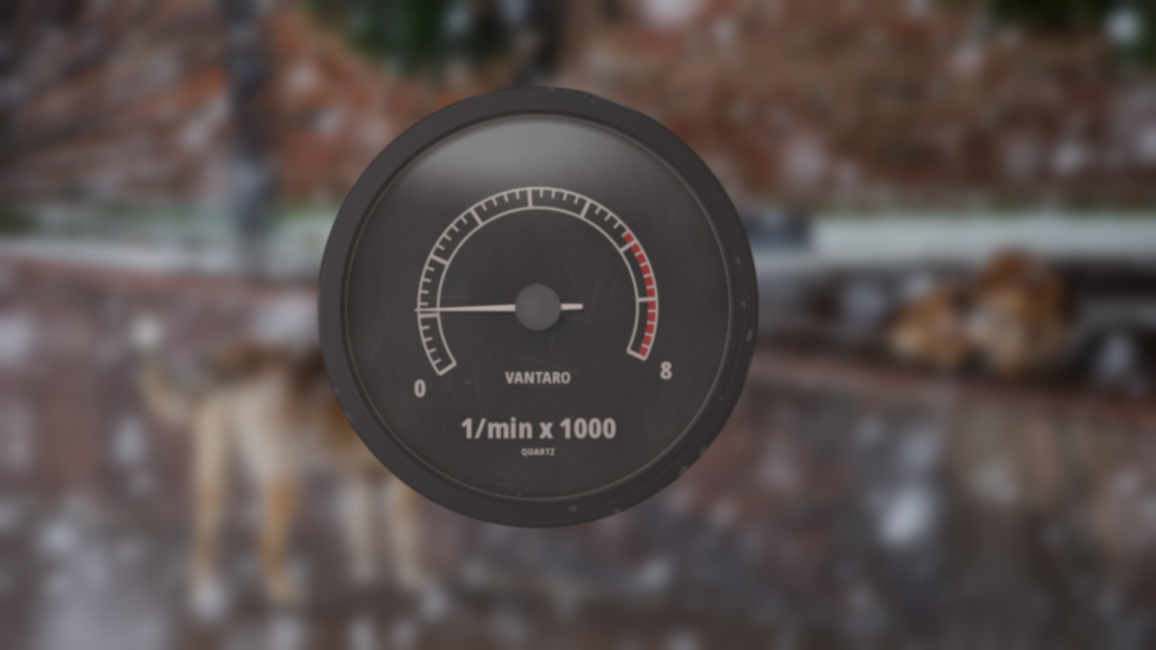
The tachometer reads 1100 (rpm)
